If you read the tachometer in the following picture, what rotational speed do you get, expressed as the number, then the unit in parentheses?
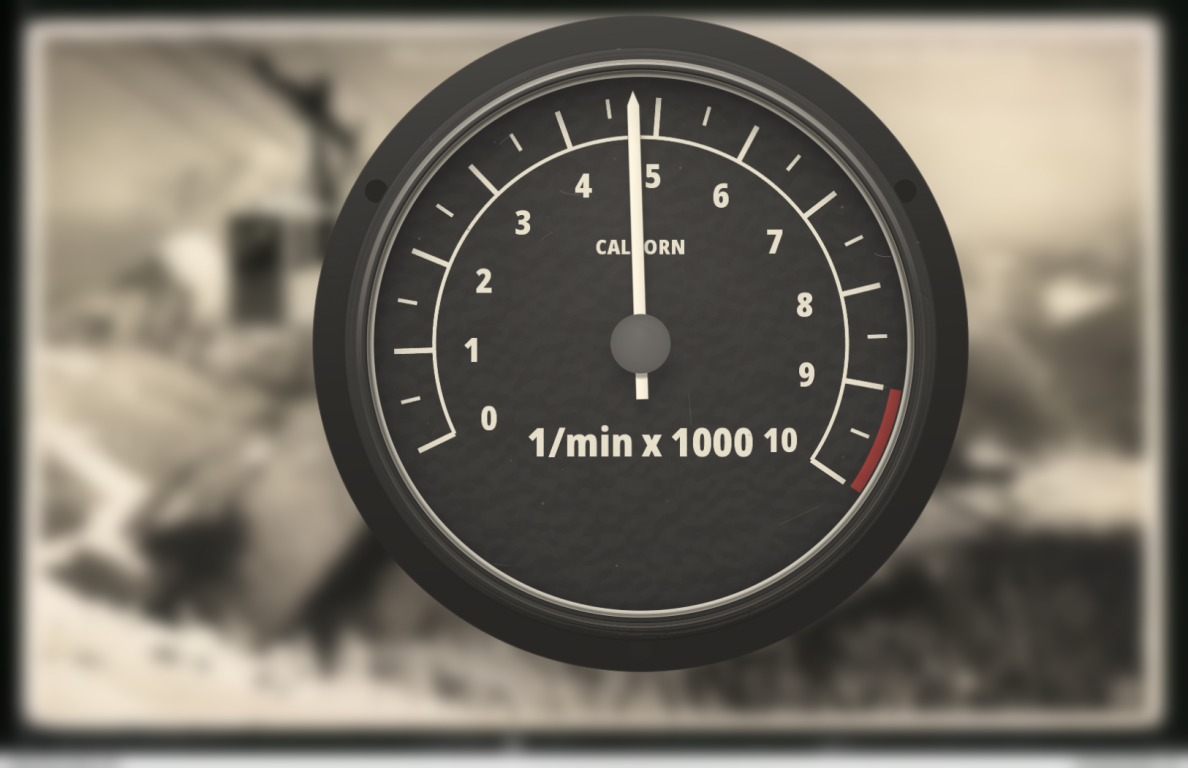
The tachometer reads 4750 (rpm)
